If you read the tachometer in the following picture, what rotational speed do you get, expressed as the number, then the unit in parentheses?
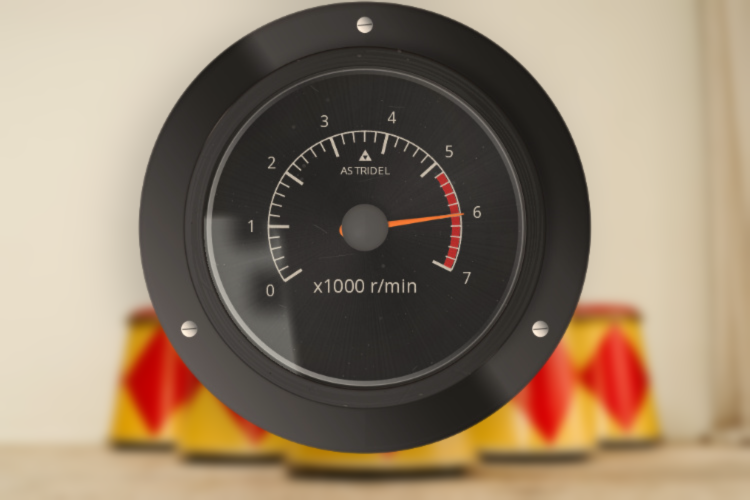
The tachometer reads 6000 (rpm)
